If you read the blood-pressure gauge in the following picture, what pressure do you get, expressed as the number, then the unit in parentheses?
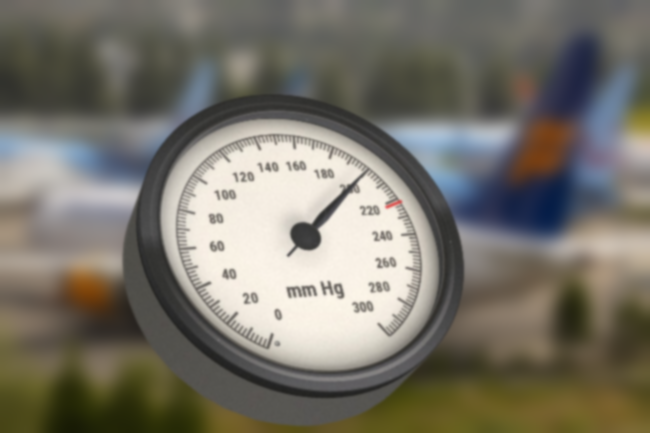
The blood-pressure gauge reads 200 (mmHg)
